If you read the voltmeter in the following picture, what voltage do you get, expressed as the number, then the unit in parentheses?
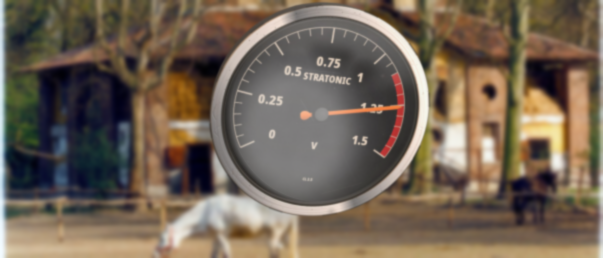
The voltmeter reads 1.25 (V)
